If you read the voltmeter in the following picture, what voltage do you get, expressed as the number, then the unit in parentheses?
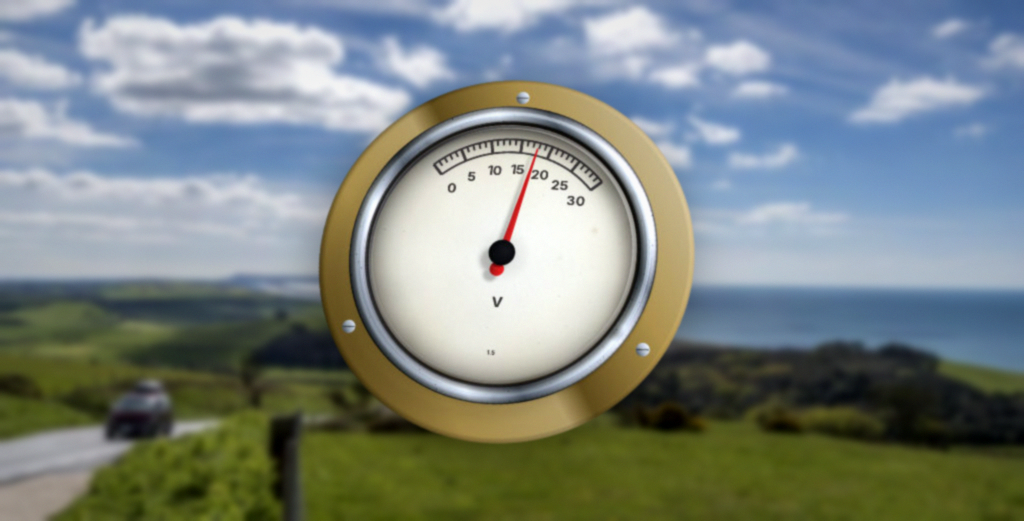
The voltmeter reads 18 (V)
